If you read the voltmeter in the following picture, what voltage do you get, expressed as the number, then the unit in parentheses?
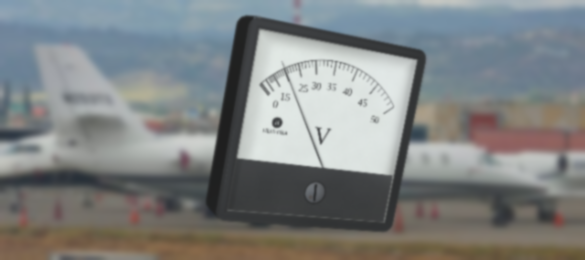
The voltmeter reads 20 (V)
